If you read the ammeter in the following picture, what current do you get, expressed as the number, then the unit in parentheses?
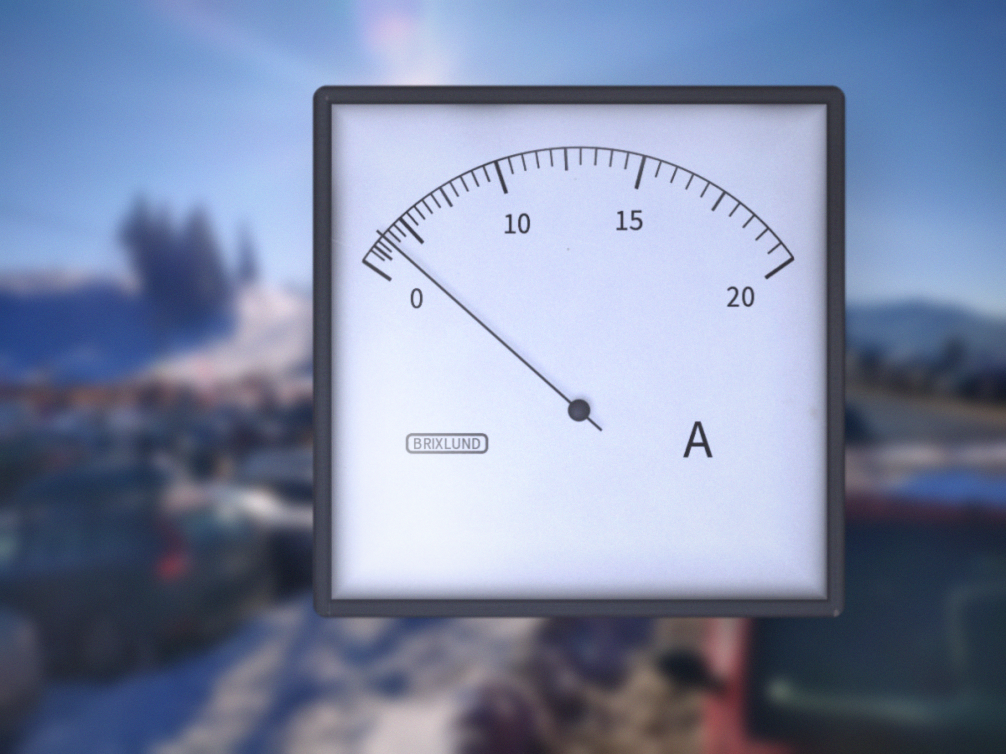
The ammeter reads 3.5 (A)
